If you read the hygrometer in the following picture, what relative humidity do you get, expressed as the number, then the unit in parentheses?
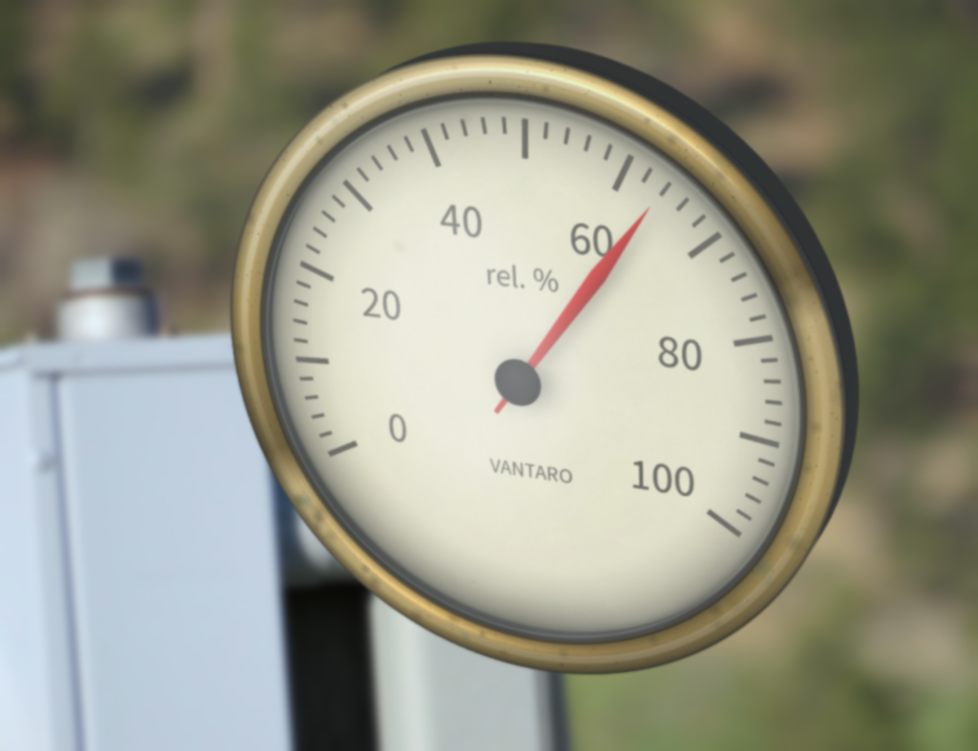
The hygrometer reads 64 (%)
